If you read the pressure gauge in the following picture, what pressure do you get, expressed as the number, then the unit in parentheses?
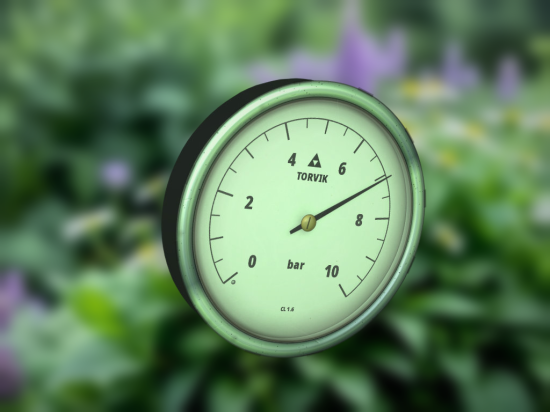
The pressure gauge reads 7 (bar)
